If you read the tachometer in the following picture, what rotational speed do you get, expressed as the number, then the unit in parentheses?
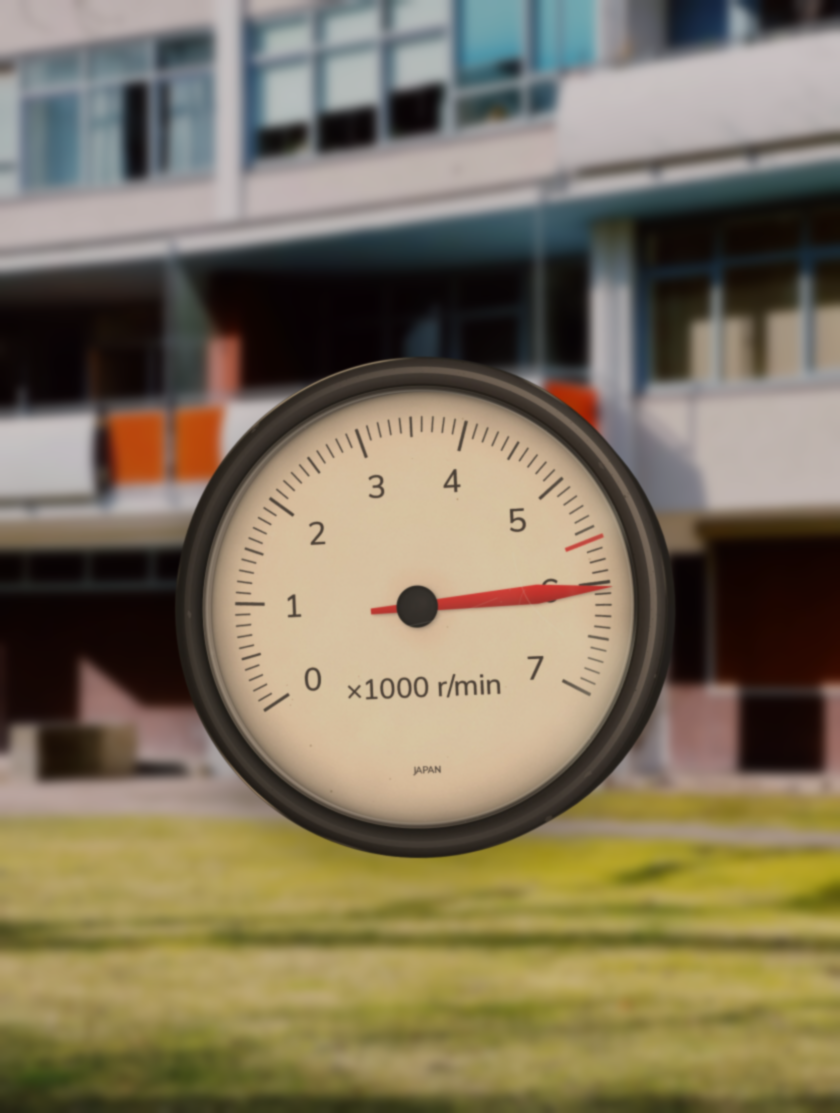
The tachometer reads 6050 (rpm)
